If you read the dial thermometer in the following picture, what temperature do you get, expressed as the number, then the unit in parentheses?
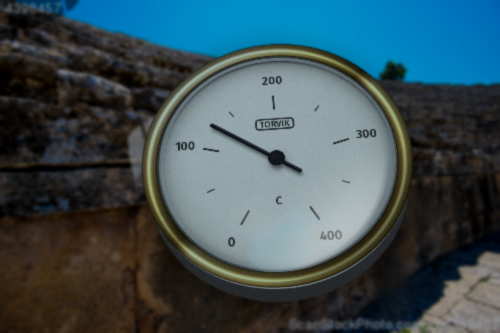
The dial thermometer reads 125 (°C)
